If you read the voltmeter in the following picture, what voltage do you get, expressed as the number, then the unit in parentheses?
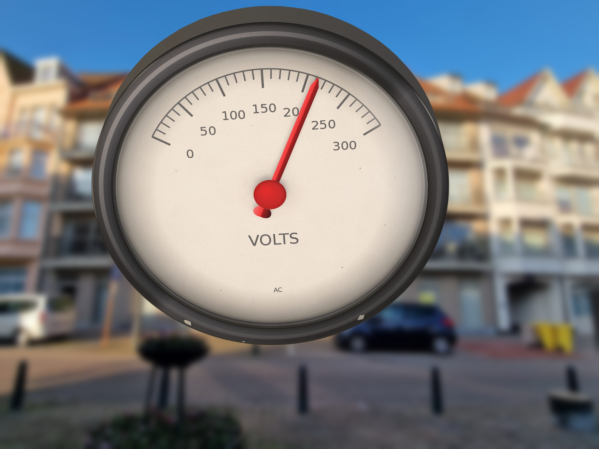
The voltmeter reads 210 (V)
